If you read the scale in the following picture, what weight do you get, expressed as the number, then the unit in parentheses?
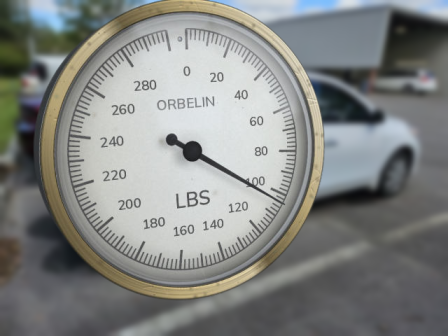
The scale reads 104 (lb)
